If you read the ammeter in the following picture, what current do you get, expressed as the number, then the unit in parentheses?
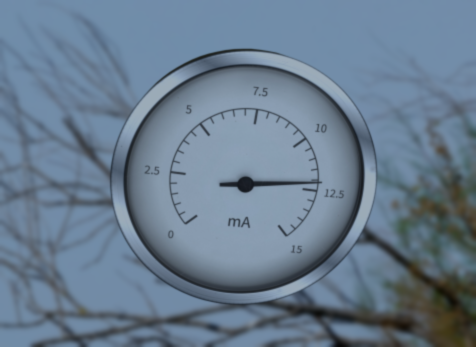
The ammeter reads 12 (mA)
